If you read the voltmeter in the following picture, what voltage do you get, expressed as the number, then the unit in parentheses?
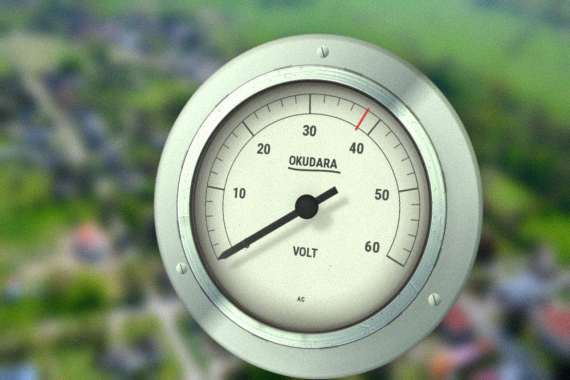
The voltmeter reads 0 (V)
